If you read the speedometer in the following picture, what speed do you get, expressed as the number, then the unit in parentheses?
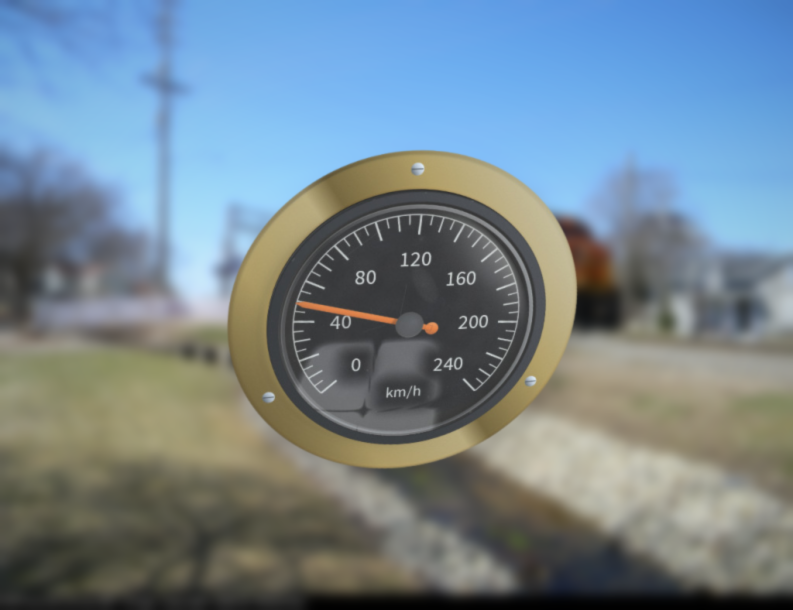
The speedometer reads 50 (km/h)
